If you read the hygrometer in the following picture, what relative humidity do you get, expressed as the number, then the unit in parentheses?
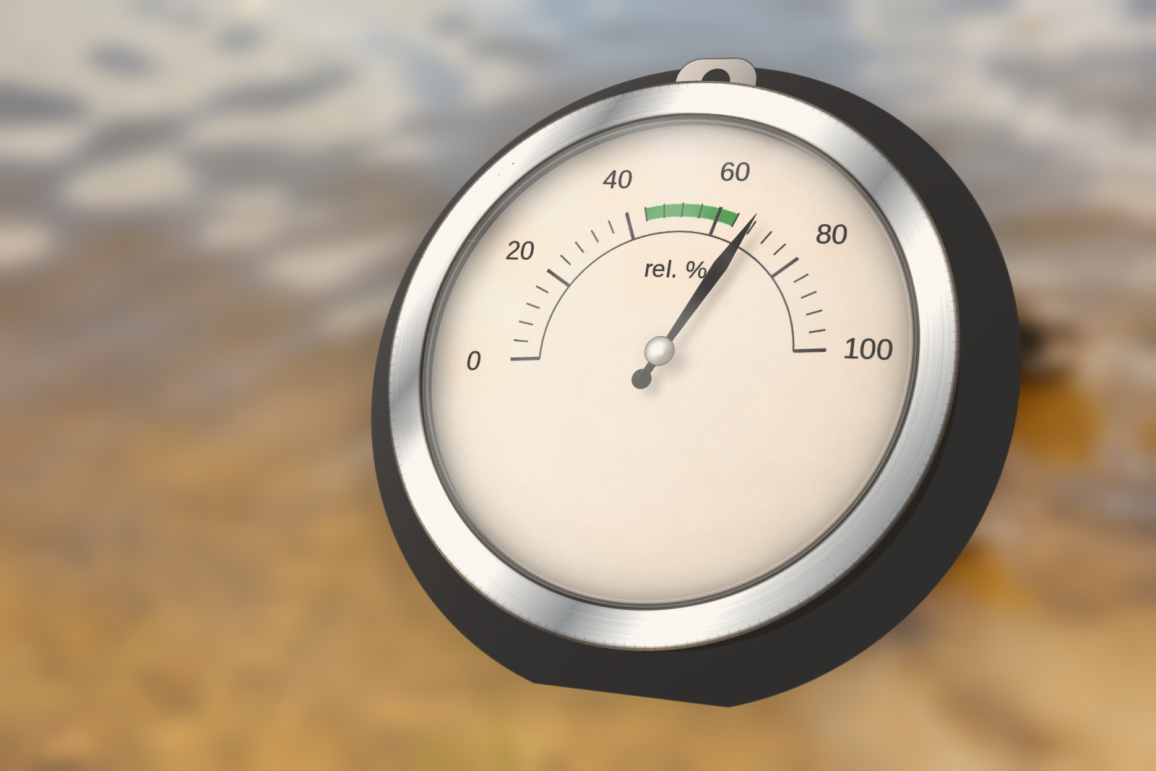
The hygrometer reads 68 (%)
